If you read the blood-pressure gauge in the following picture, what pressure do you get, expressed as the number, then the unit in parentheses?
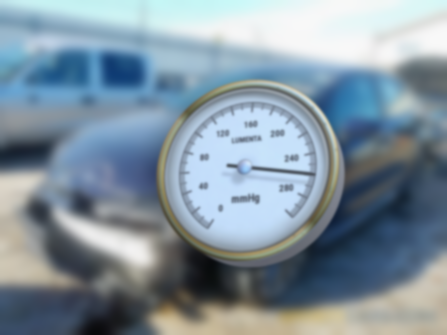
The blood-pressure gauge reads 260 (mmHg)
